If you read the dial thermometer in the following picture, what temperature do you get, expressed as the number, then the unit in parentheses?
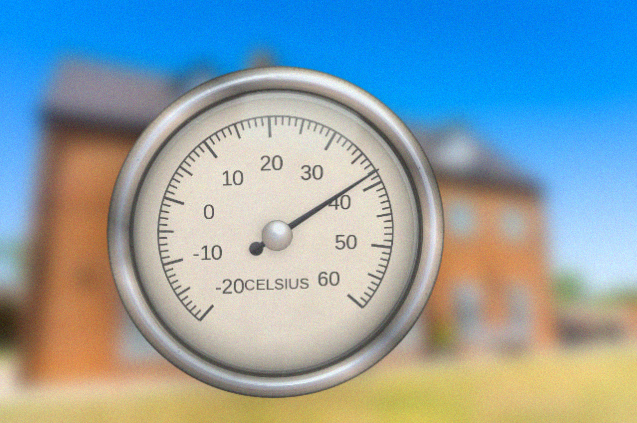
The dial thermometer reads 38 (°C)
